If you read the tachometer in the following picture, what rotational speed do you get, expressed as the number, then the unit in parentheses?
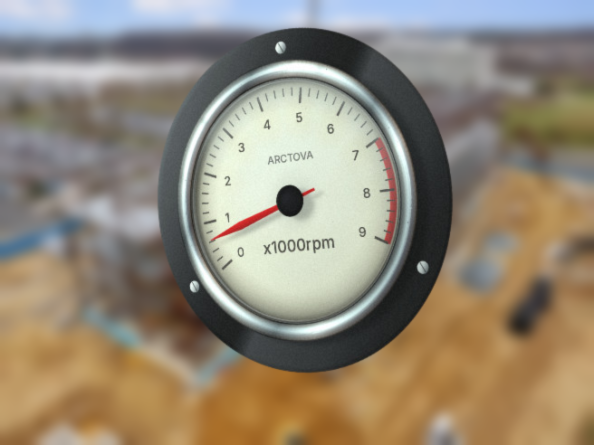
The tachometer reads 600 (rpm)
